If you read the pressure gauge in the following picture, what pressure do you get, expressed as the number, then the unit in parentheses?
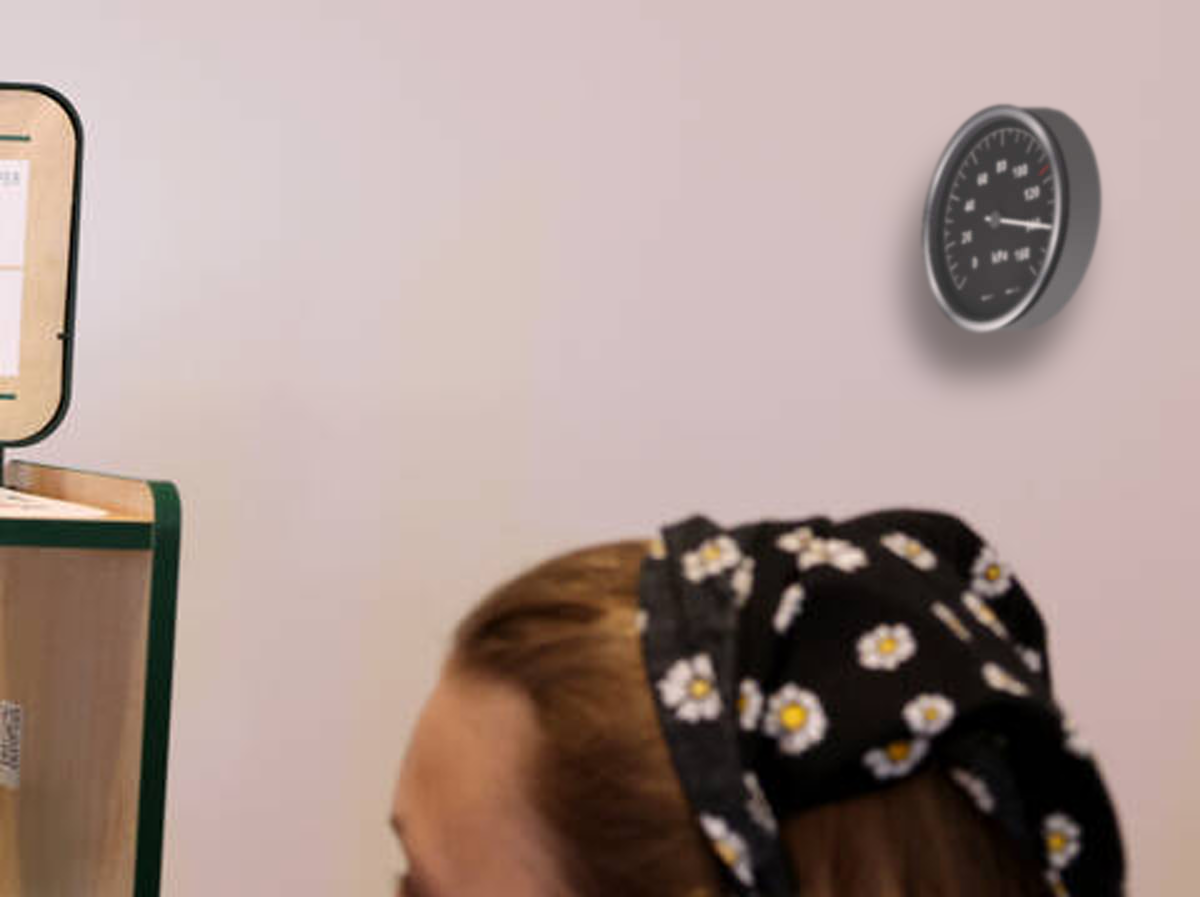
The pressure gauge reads 140 (kPa)
